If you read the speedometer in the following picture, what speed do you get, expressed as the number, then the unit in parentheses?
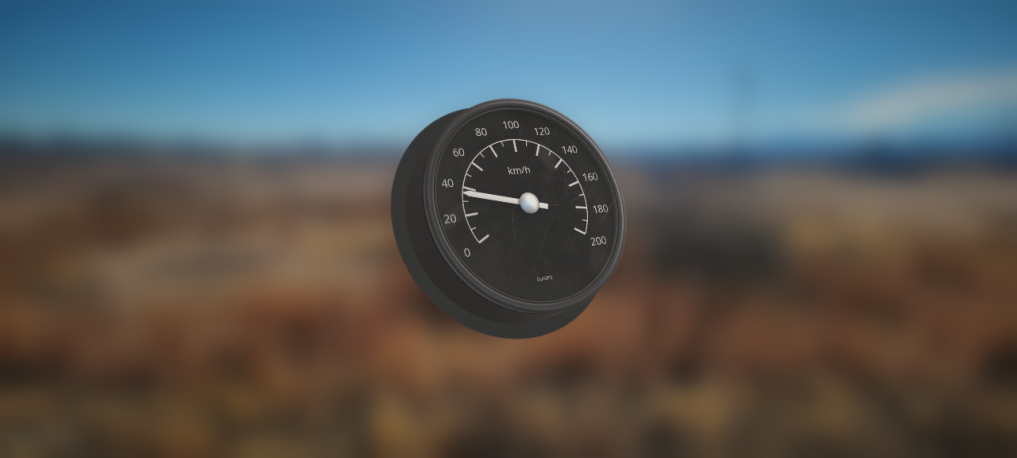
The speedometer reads 35 (km/h)
